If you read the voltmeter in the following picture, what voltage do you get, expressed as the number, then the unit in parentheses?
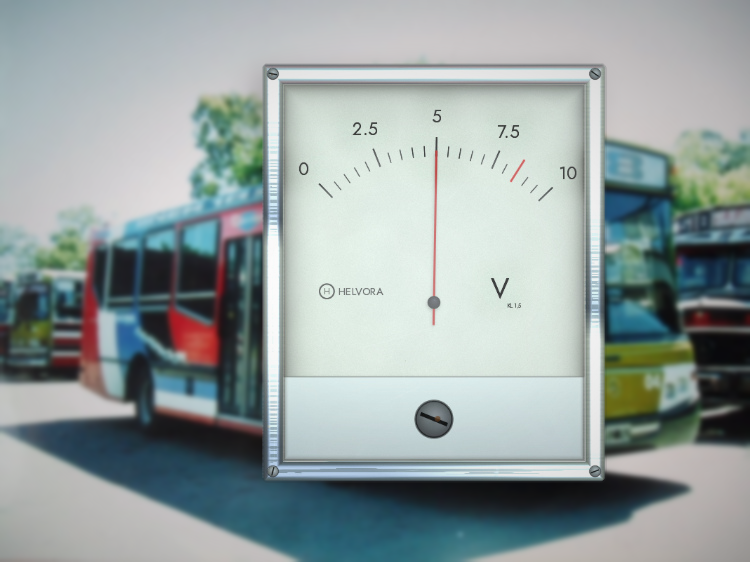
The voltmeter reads 5 (V)
